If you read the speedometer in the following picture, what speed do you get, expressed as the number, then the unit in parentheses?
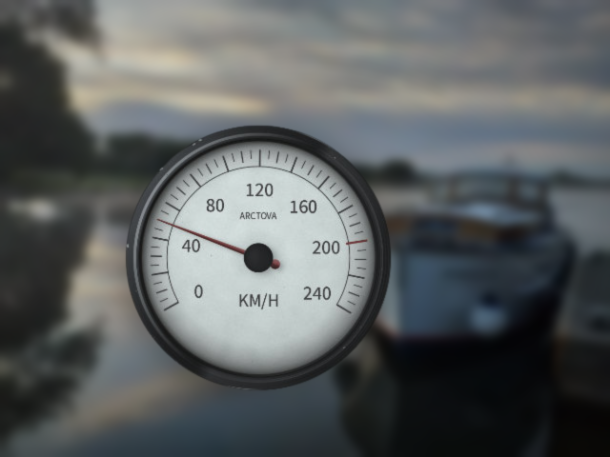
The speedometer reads 50 (km/h)
